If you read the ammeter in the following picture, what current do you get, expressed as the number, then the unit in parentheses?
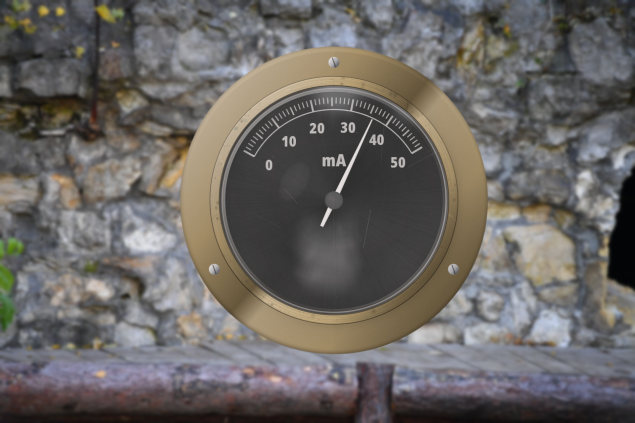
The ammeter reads 36 (mA)
